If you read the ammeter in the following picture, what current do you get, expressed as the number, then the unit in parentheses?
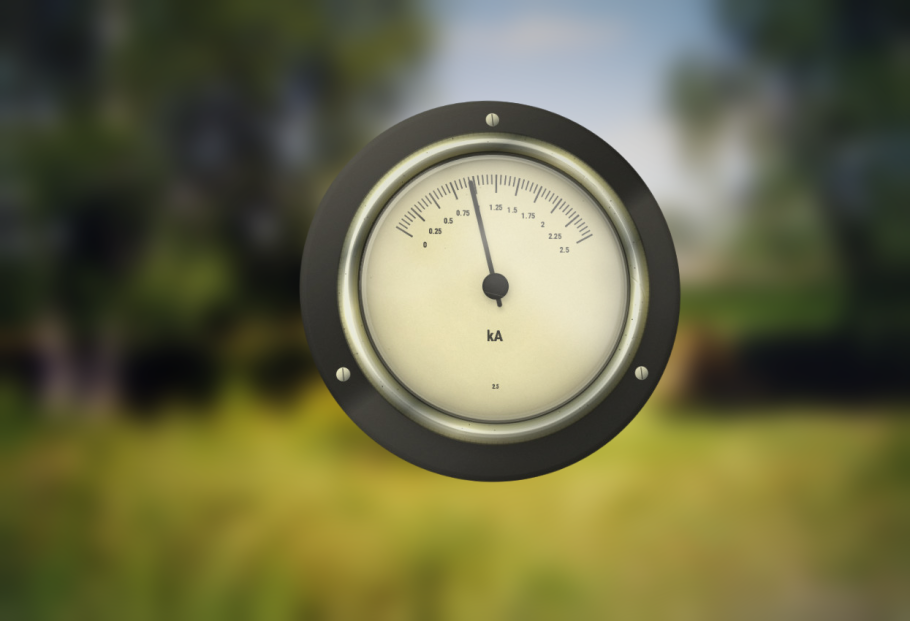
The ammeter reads 0.95 (kA)
